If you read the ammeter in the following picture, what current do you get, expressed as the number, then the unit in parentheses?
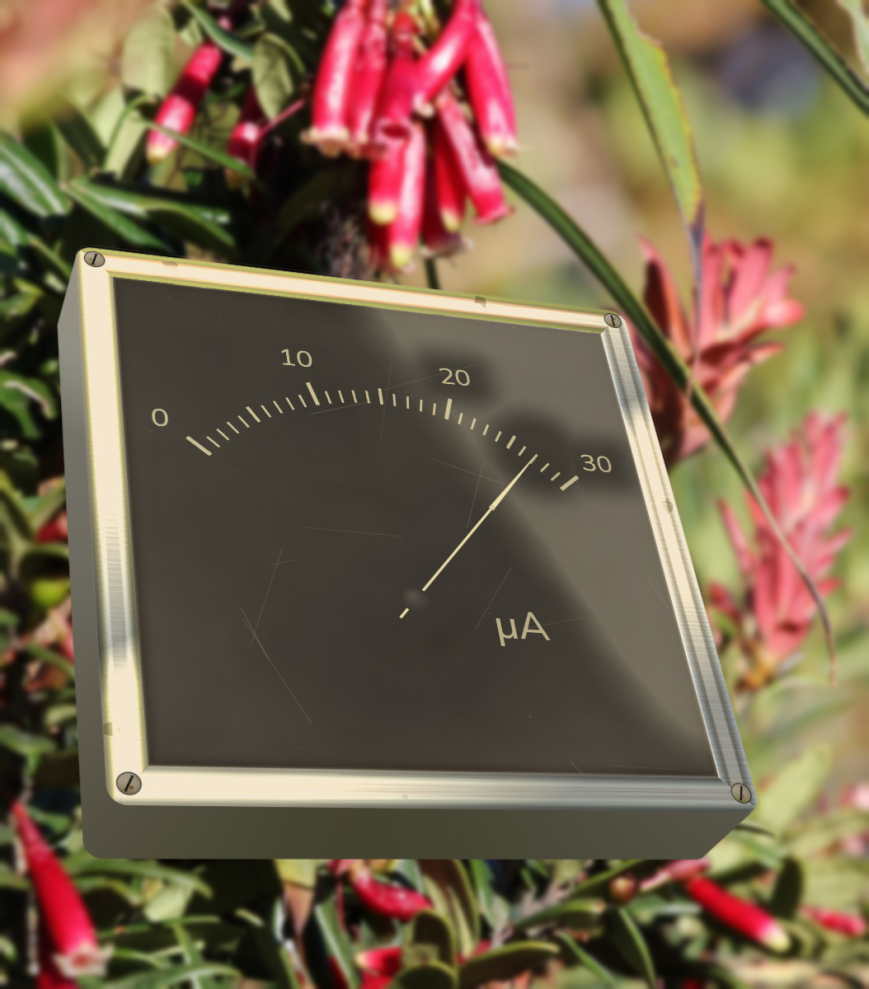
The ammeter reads 27 (µA)
